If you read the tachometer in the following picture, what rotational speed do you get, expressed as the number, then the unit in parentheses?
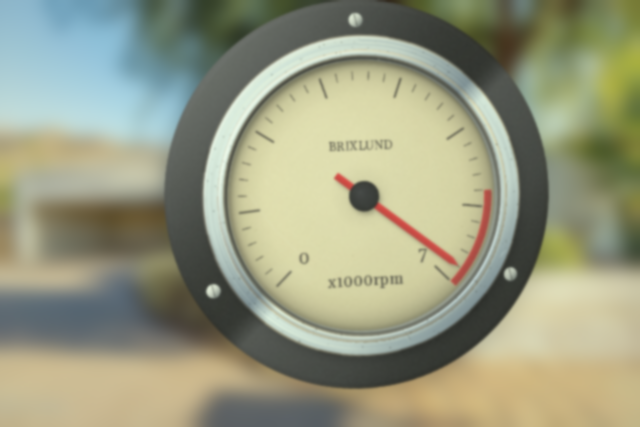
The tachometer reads 6800 (rpm)
